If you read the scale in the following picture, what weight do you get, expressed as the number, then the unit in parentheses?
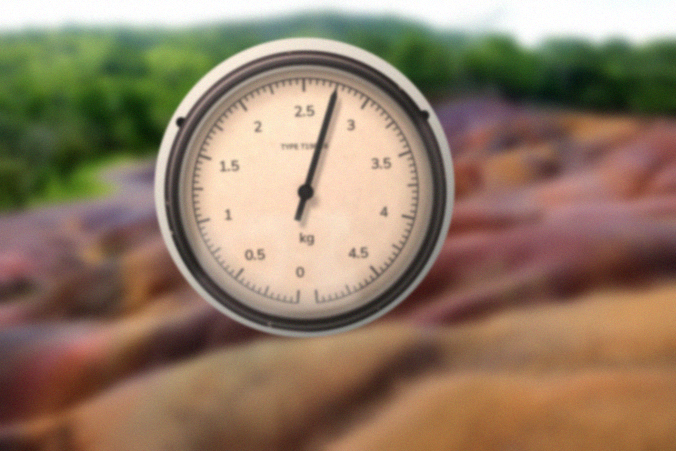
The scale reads 2.75 (kg)
